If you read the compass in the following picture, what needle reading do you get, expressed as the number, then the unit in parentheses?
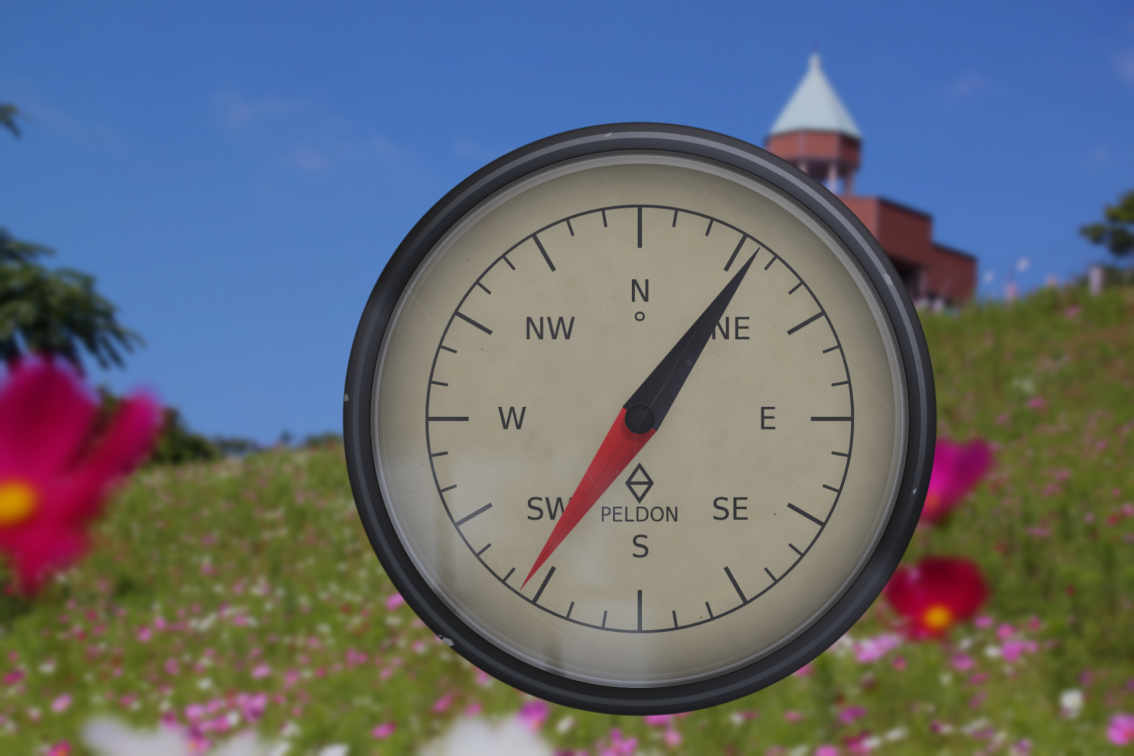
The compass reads 215 (°)
